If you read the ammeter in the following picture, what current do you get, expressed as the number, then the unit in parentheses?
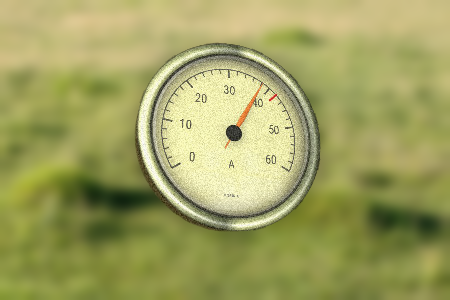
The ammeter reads 38 (A)
